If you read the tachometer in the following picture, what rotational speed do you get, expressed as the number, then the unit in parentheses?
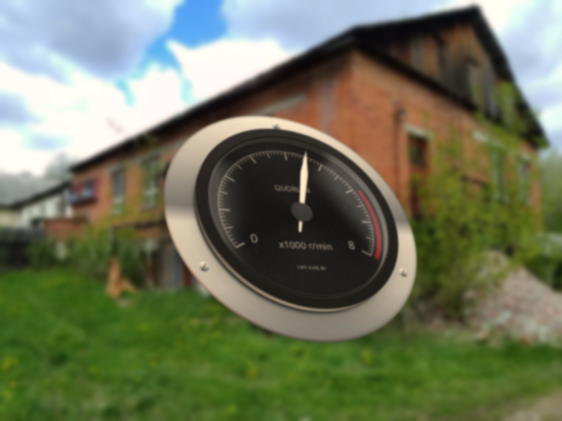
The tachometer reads 4500 (rpm)
